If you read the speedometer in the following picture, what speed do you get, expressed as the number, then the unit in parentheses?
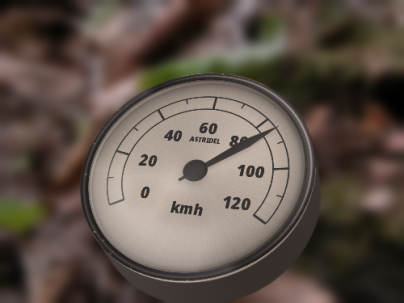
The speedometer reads 85 (km/h)
